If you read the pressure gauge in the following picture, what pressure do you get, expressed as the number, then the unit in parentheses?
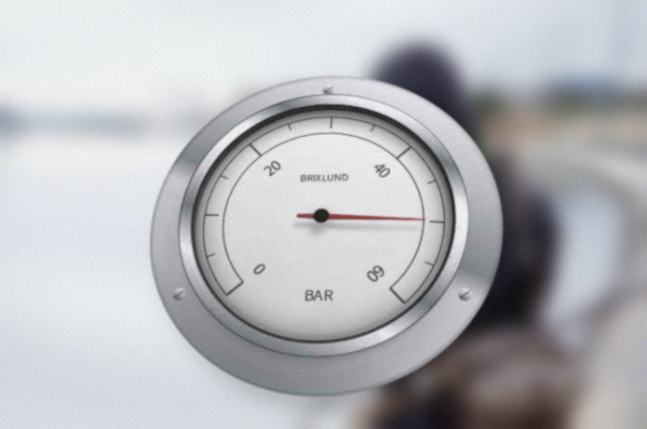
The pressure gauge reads 50 (bar)
